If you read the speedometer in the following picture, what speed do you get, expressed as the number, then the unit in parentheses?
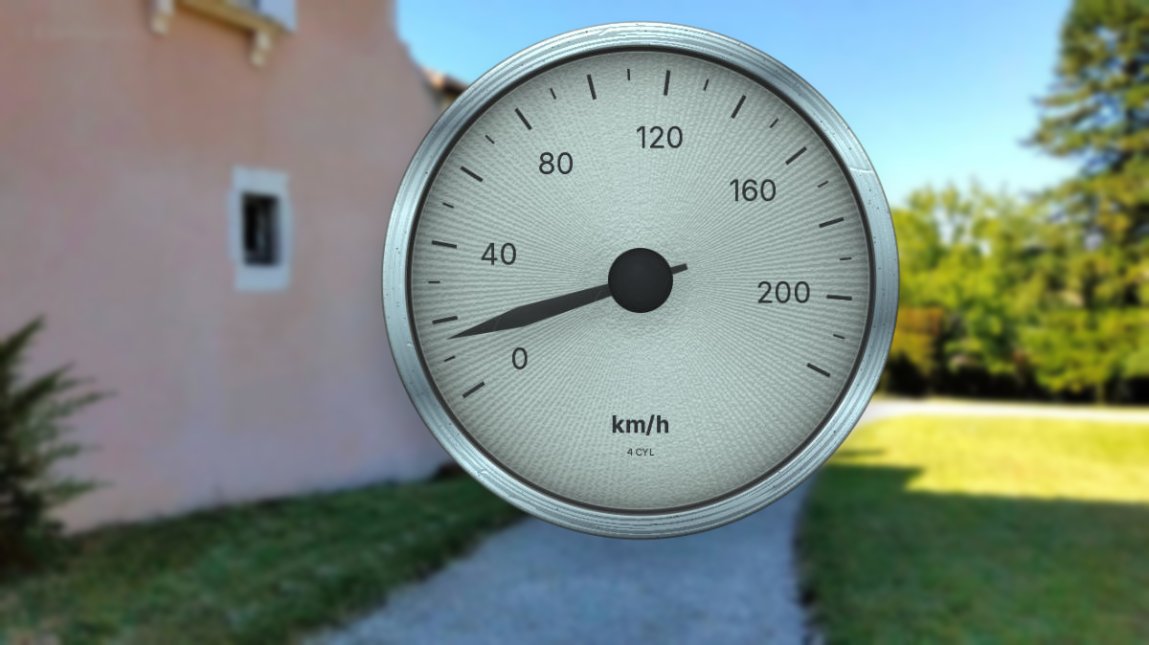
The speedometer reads 15 (km/h)
